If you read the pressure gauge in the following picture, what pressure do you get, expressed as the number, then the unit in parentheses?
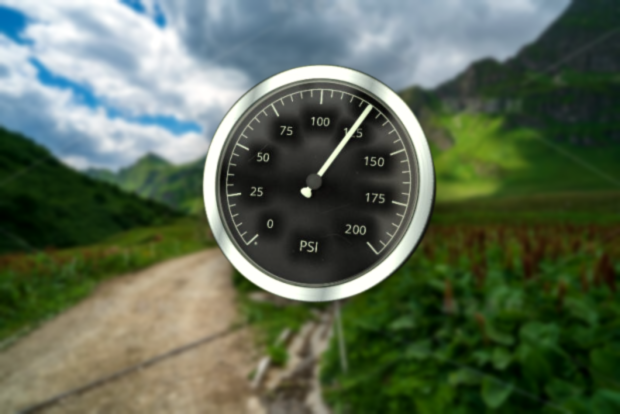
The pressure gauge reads 125 (psi)
